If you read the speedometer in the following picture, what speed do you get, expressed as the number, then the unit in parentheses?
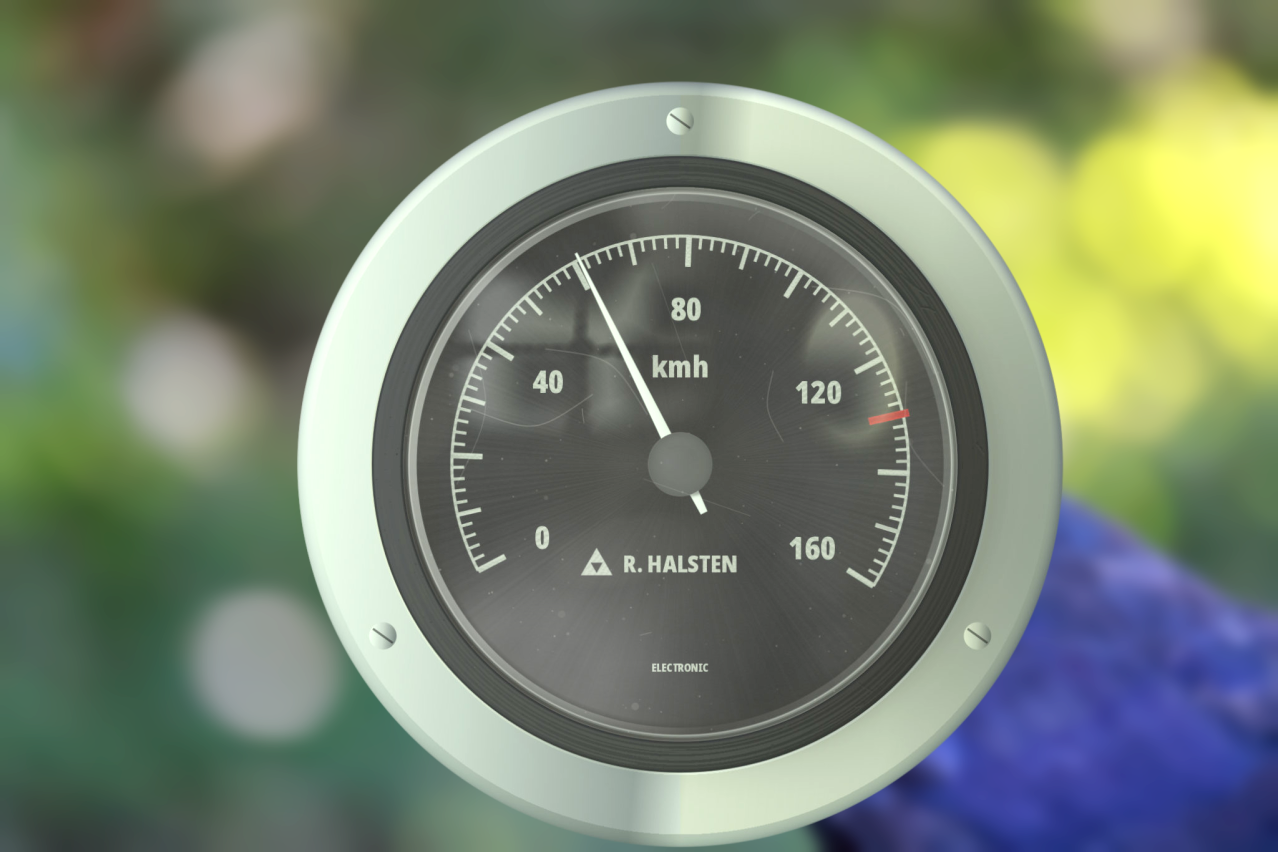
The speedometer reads 61 (km/h)
